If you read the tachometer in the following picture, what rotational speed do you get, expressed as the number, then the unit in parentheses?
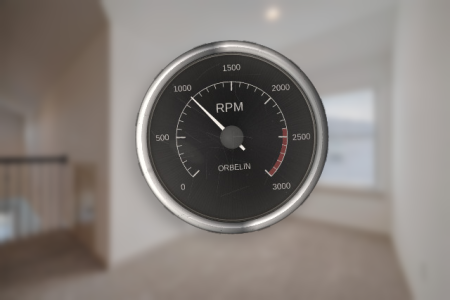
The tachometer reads 1000 (rpm)
